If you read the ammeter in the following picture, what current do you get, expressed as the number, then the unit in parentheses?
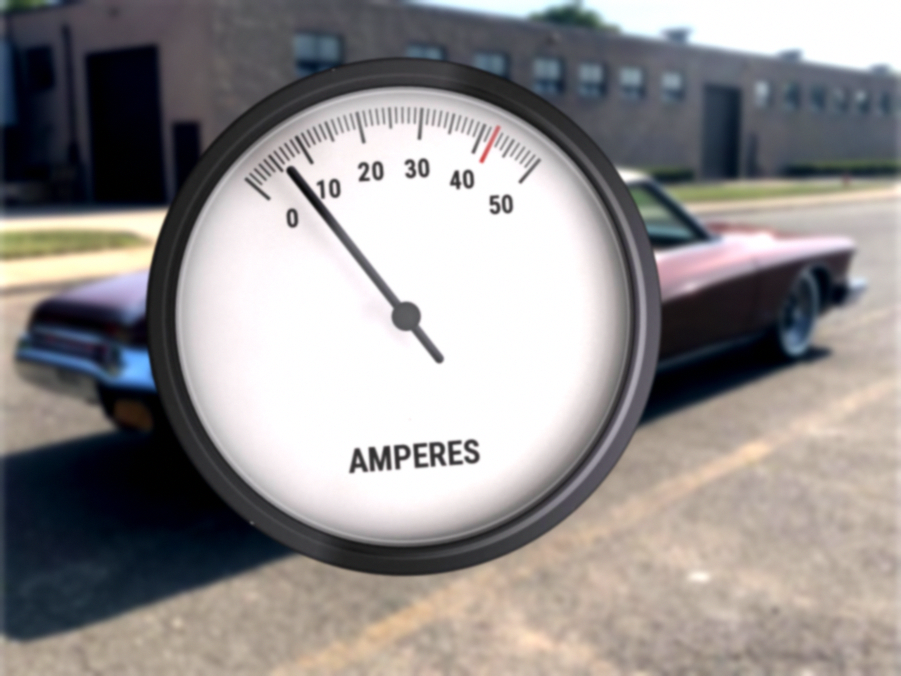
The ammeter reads 6 (A)
